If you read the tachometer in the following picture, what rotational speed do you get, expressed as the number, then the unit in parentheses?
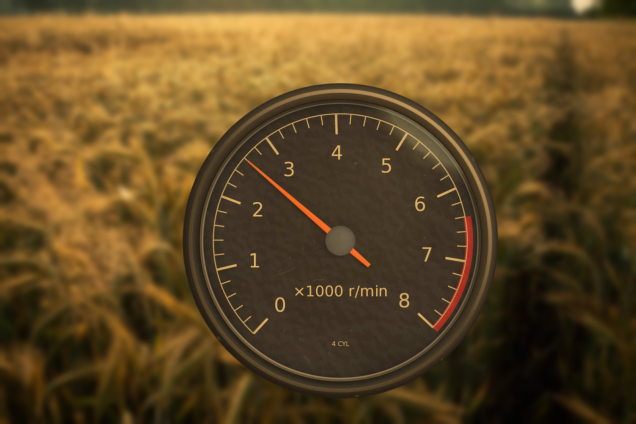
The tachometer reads 2600 (rpm)
